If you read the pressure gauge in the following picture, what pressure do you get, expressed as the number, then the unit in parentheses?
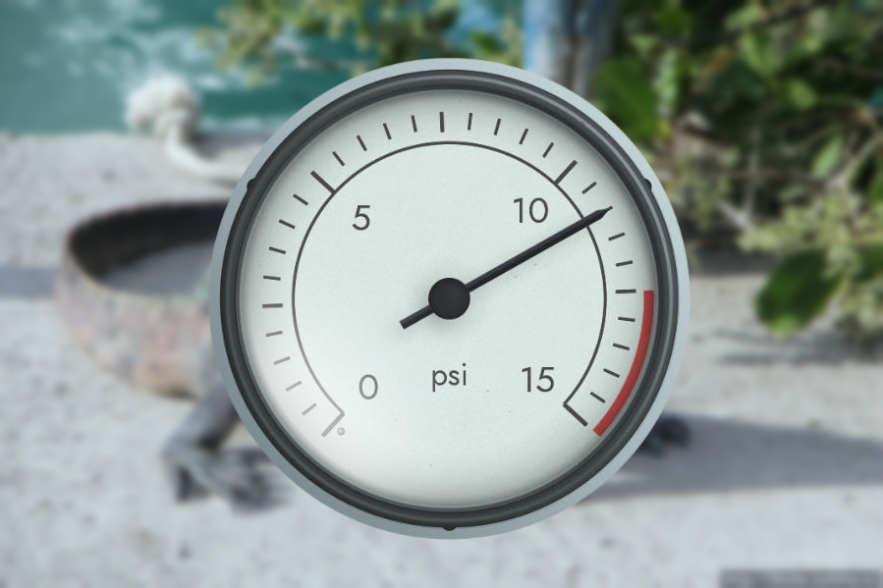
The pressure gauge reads 11 (psi)
